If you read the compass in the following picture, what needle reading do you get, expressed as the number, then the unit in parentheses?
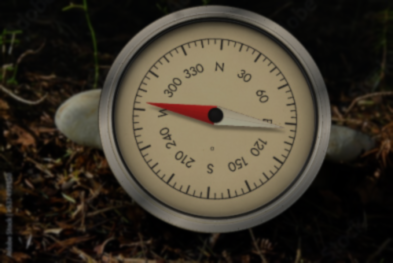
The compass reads 275 (°)
